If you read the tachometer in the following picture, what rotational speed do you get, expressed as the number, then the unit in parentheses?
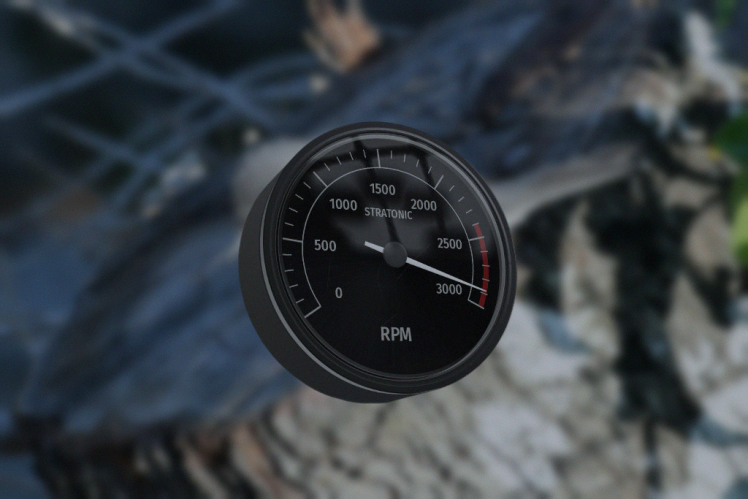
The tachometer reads 2900 (rpm)
